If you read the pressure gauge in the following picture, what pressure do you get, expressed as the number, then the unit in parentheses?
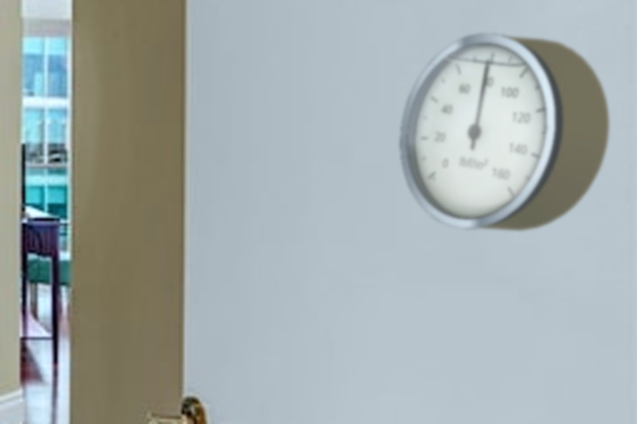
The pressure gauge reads 80 (psi)
